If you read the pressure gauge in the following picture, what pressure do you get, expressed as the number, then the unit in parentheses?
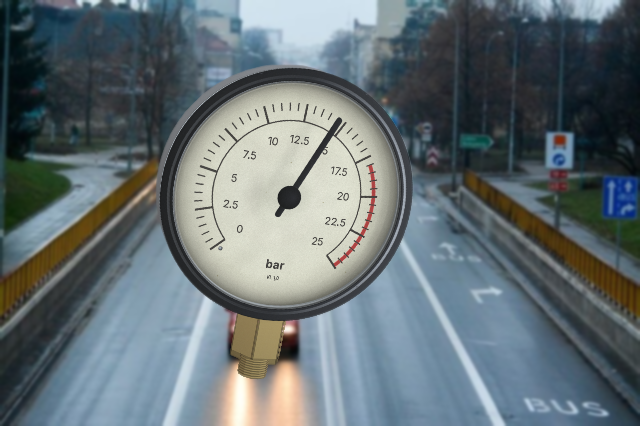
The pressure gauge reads 14.5 (bar)
